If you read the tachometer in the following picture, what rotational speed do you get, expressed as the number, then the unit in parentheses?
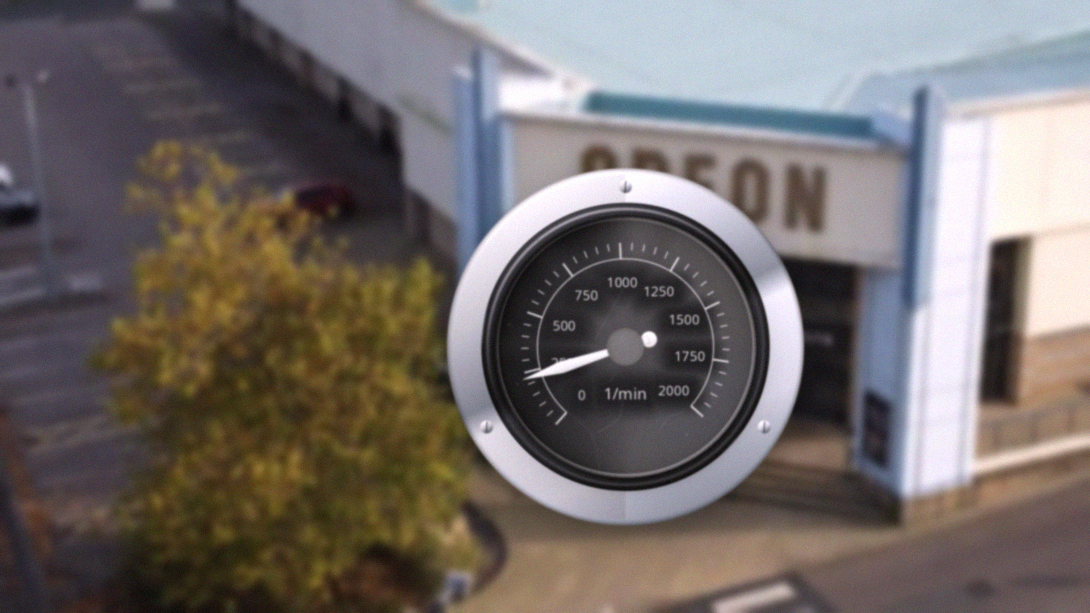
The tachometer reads 225 (rpm)
